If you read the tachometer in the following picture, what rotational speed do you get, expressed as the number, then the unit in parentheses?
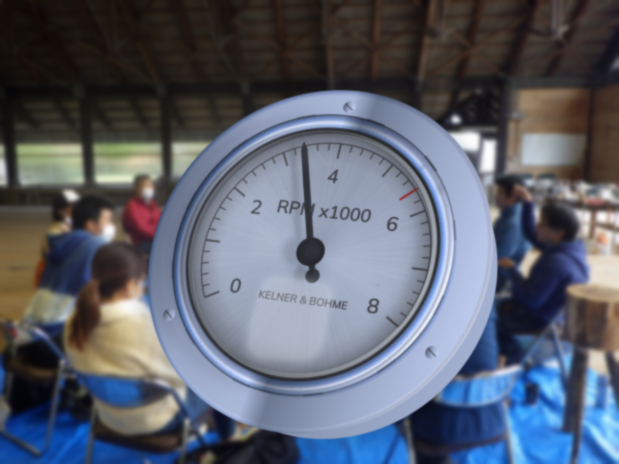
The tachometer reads 3400 (rpm)
